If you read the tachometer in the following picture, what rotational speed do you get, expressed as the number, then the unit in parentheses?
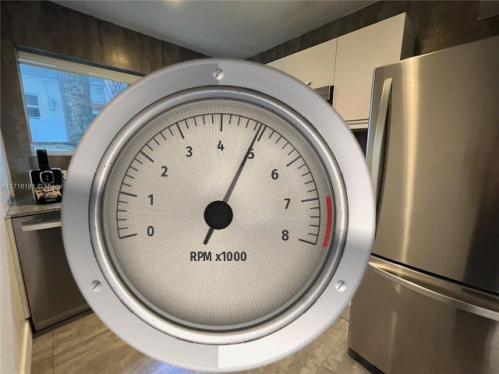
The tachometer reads 4900 (rpm)
